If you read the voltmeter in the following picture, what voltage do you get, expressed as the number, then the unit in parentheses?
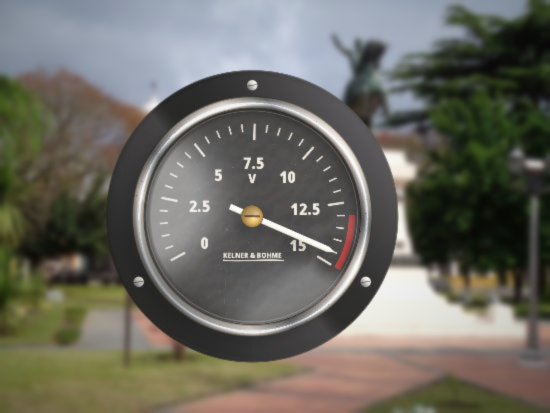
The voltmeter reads 14.5 (V)
